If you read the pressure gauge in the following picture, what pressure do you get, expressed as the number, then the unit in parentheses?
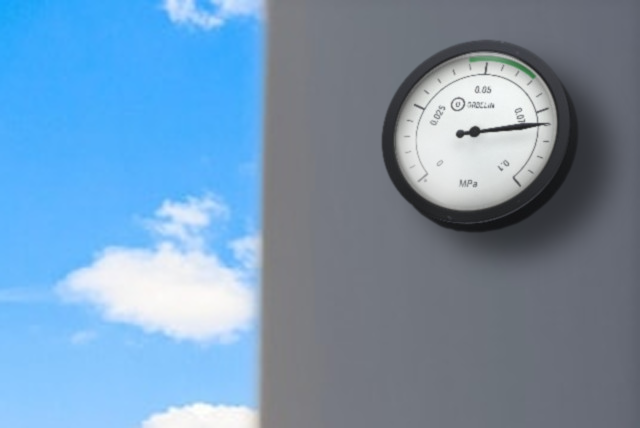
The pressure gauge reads 0.08 (MPa)
